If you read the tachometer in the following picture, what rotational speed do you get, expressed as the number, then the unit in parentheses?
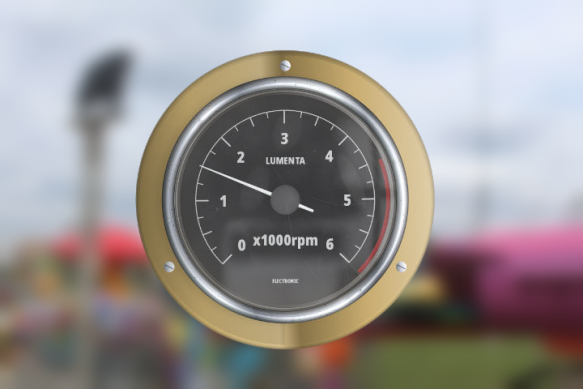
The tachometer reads 1500 (rpm)
